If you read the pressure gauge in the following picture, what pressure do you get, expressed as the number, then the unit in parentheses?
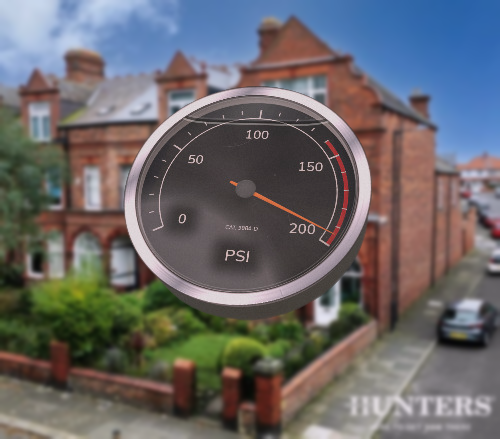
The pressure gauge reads 195 (psi)
